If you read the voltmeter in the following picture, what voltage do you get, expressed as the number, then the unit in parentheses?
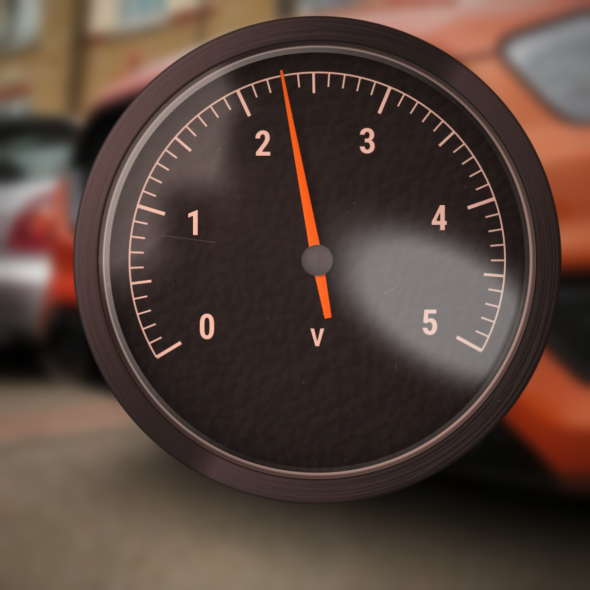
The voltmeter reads 2.3 (V)
